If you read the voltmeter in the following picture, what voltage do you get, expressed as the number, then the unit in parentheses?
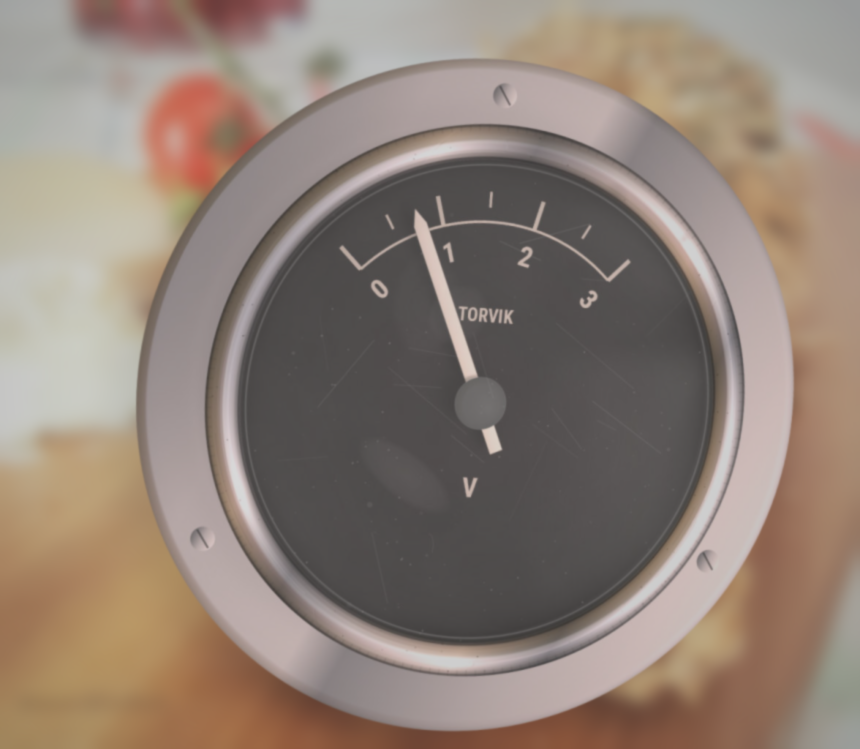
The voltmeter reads 0.75 (V)
